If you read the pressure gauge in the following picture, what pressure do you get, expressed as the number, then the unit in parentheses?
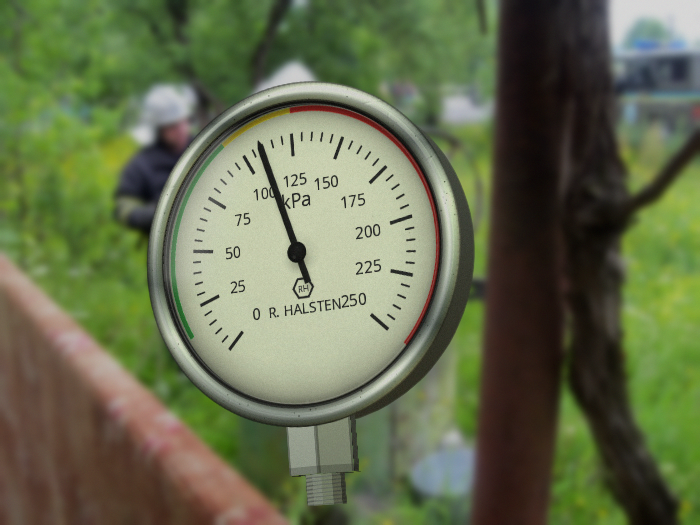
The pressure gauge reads 110 (kPa)
